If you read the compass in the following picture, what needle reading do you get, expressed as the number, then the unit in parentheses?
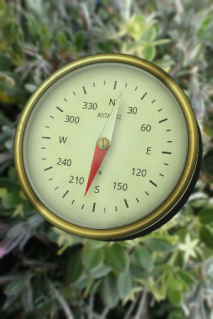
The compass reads 190 (°)
